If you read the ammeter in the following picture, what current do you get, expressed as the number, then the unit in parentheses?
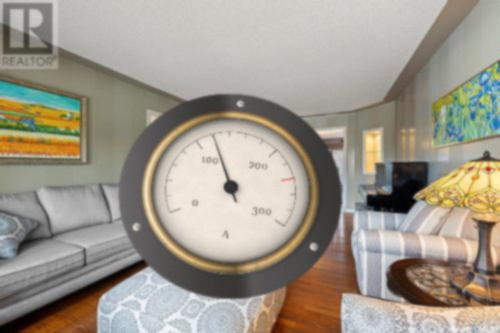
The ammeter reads 120 (A)
